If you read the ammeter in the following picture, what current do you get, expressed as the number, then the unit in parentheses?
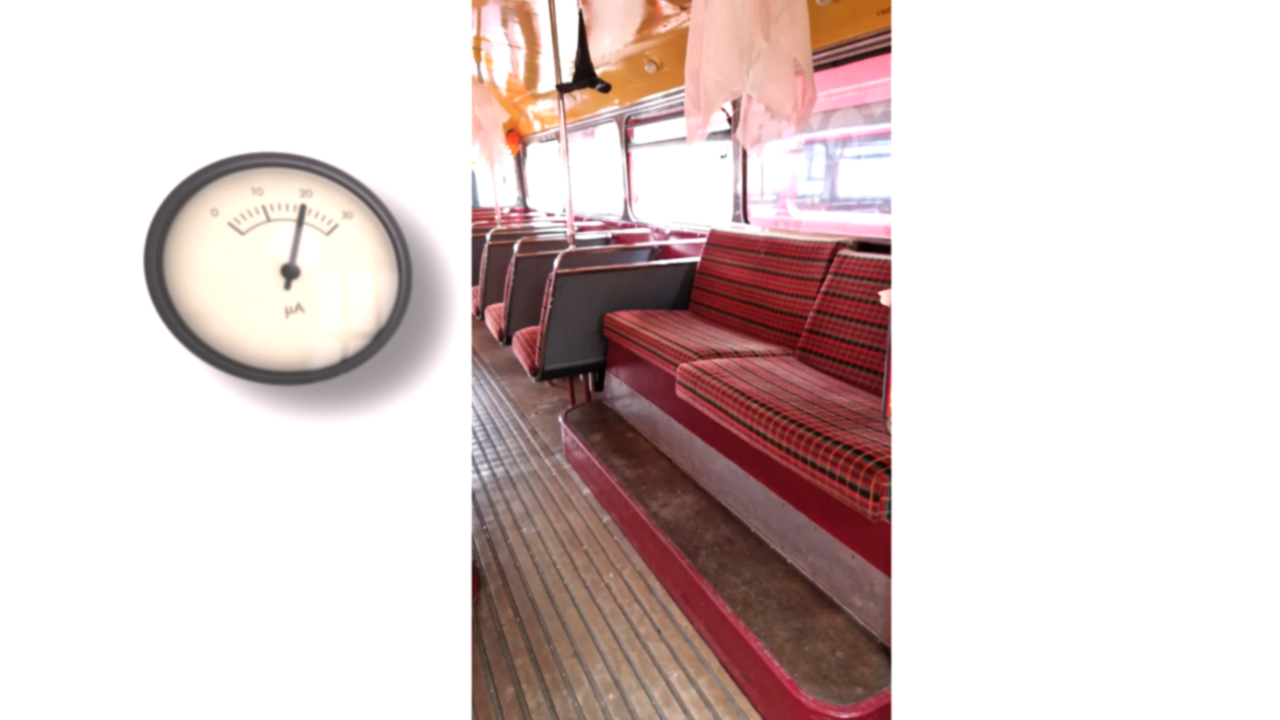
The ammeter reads 20 (µA)
